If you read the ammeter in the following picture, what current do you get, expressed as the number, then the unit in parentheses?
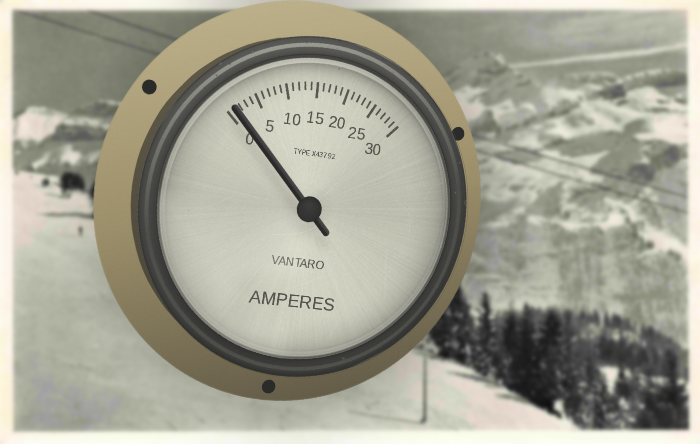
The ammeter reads 1 (A)
